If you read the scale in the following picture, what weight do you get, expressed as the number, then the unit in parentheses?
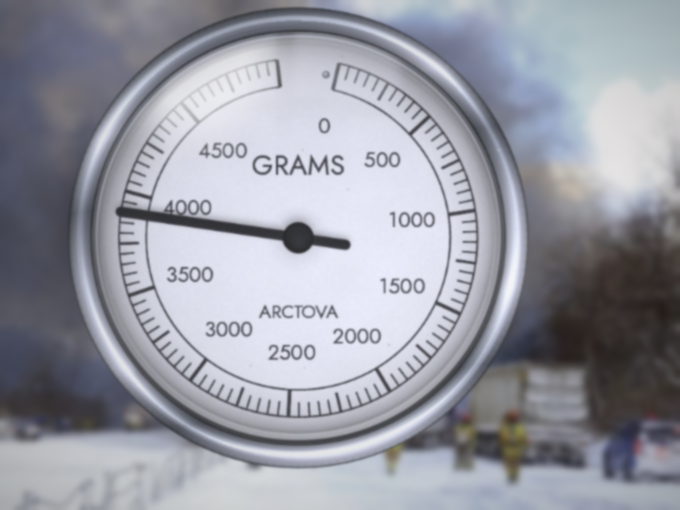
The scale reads 3900 (g)
